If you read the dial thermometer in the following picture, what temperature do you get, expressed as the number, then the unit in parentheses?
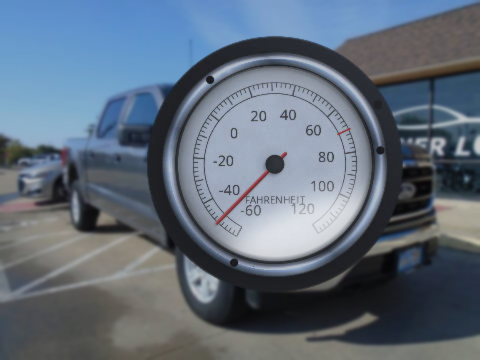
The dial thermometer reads -50 (°F)
